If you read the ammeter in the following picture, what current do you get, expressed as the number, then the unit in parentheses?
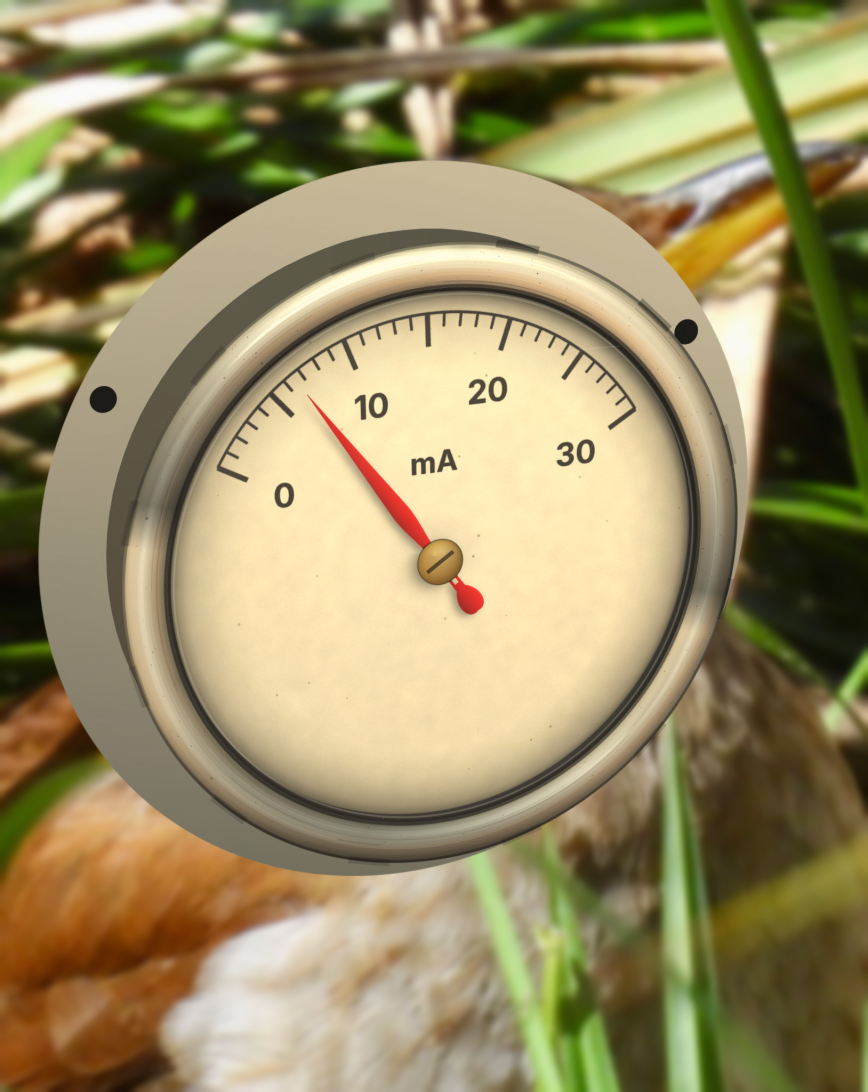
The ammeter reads 6.5 (mA)
